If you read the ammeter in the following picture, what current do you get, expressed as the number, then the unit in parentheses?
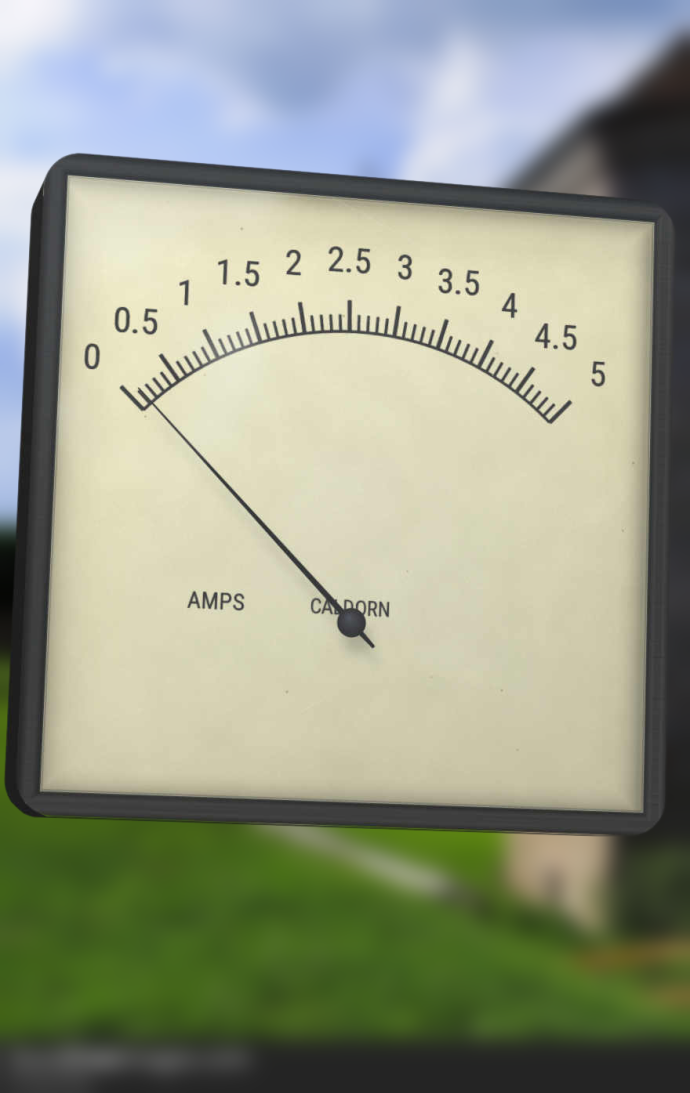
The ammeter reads 0.1 (A)
